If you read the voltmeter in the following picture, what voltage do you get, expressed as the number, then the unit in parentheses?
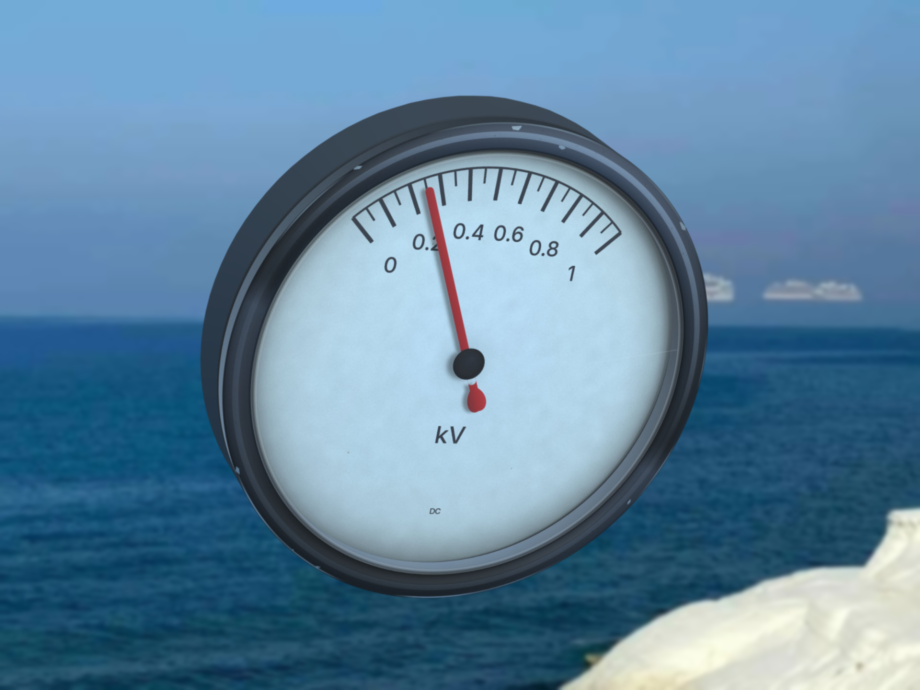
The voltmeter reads 0.25 (kV)
